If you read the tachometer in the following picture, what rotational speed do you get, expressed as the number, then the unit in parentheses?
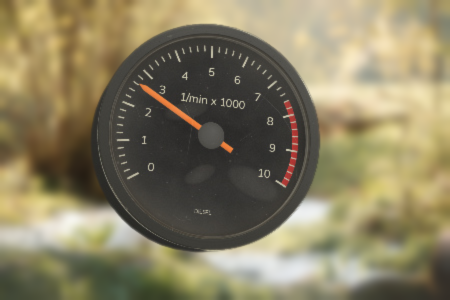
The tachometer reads 2600 (rpm)
